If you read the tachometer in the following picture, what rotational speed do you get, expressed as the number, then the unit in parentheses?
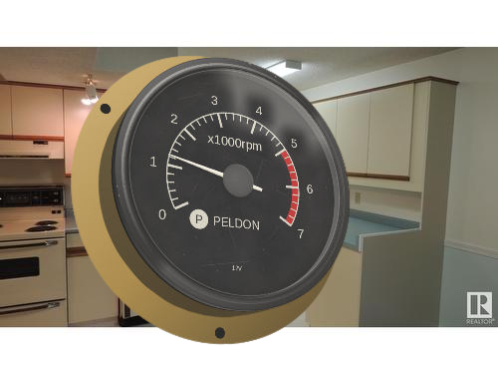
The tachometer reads 1200 (rpm)
